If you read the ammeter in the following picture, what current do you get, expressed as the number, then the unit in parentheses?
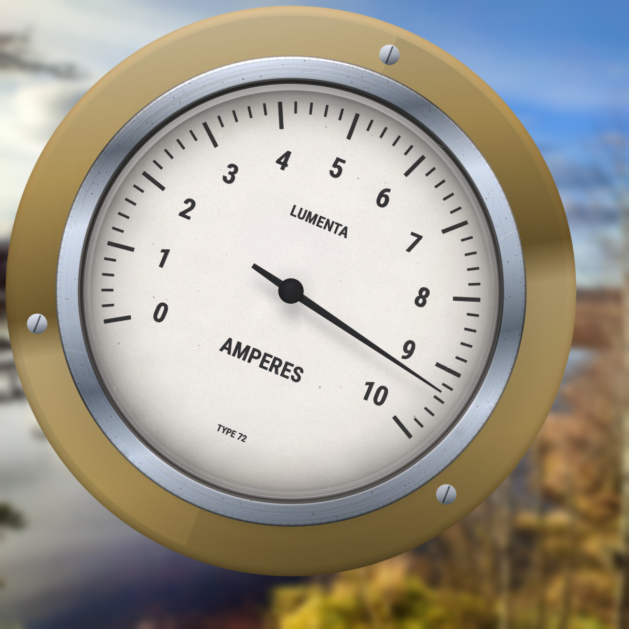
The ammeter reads 9.3 (A)
